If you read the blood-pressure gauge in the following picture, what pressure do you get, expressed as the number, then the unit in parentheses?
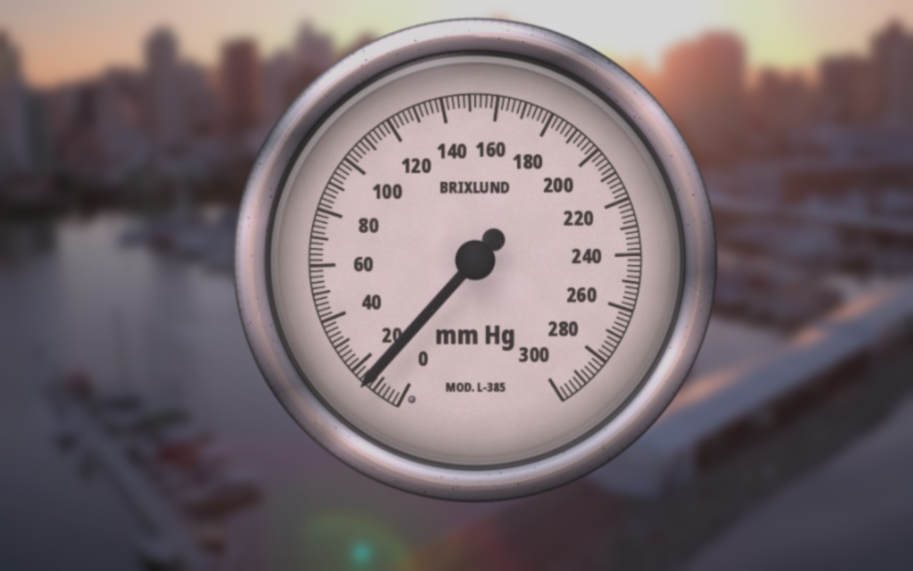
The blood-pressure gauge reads 14 (mmHg)
